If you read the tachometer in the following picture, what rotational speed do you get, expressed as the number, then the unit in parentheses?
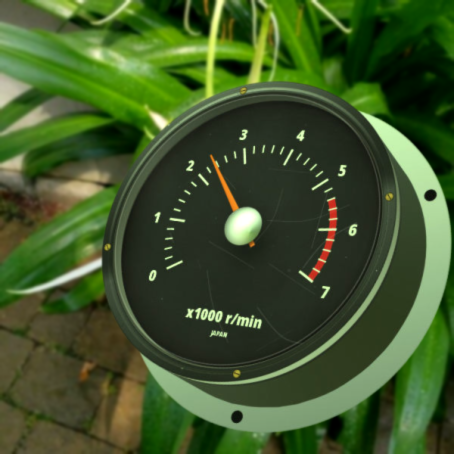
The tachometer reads 2400 (rpm)
